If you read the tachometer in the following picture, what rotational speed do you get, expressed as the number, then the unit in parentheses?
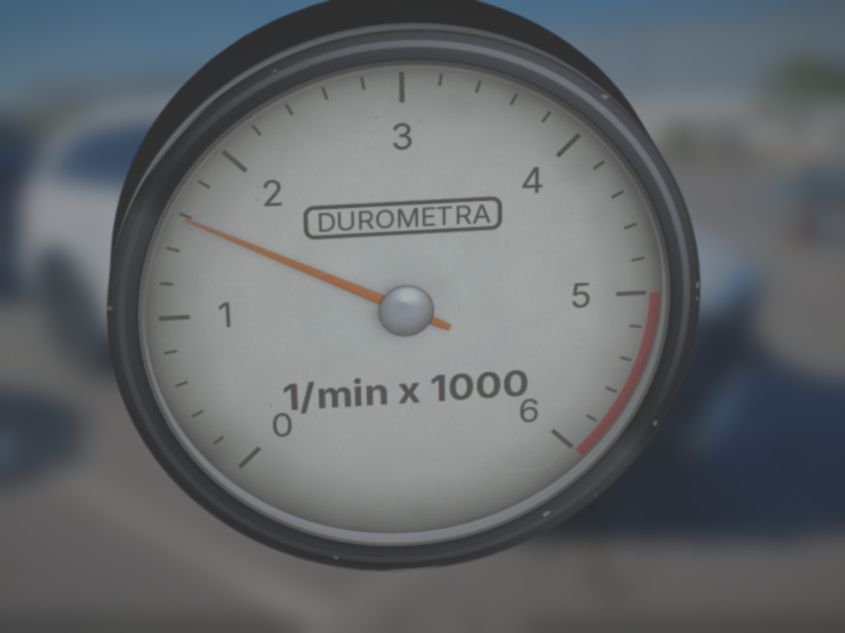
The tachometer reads 1600 (rpm)
